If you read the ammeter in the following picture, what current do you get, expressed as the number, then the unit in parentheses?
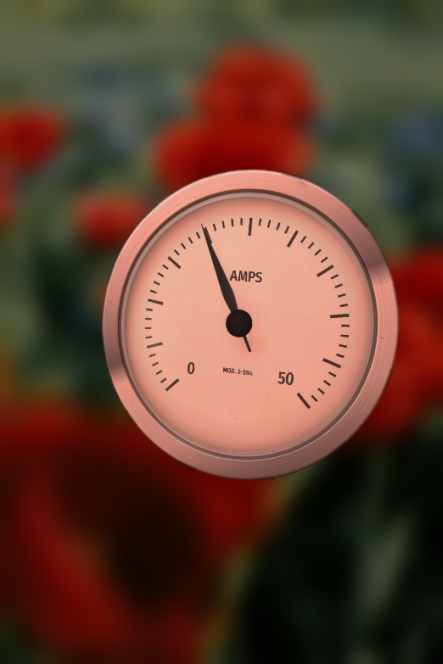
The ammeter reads 20 (A)
